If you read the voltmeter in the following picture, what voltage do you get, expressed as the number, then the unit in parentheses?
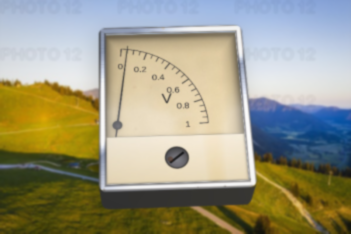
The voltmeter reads 0.05 (V)
